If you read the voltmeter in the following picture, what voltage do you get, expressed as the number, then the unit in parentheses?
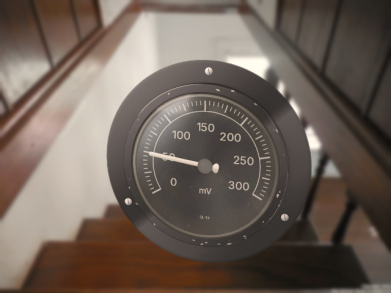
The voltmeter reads 50 (mV)
